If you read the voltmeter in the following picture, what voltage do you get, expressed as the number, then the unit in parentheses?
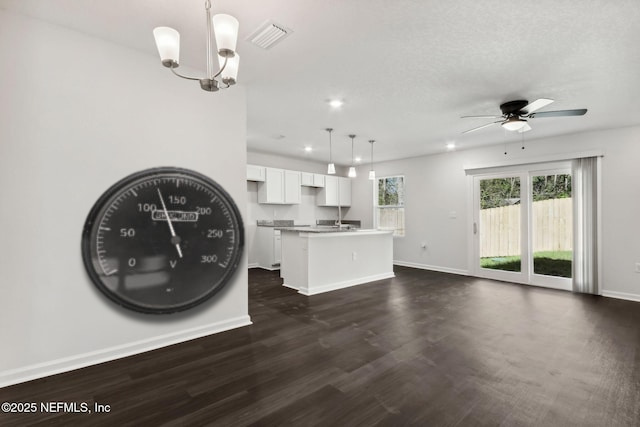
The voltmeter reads 125 (V)
